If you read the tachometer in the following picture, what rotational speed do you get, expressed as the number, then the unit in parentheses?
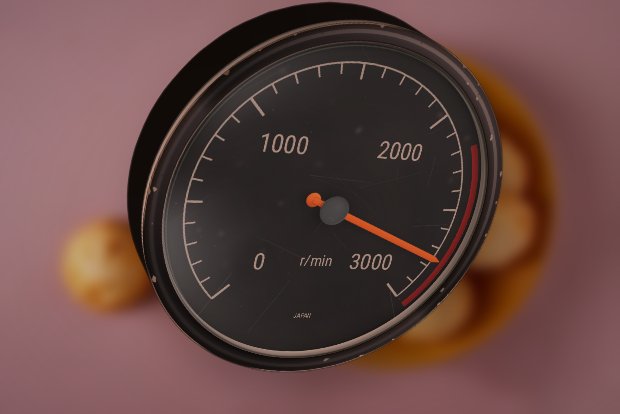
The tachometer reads 2750 (rpm)
